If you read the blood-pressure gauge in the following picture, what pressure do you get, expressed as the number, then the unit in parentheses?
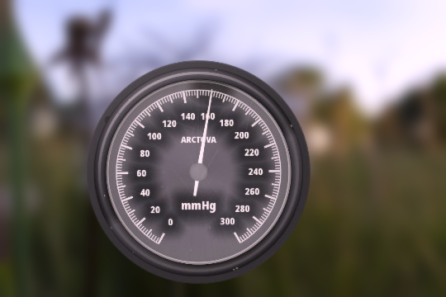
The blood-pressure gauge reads 160 (mmHg)
